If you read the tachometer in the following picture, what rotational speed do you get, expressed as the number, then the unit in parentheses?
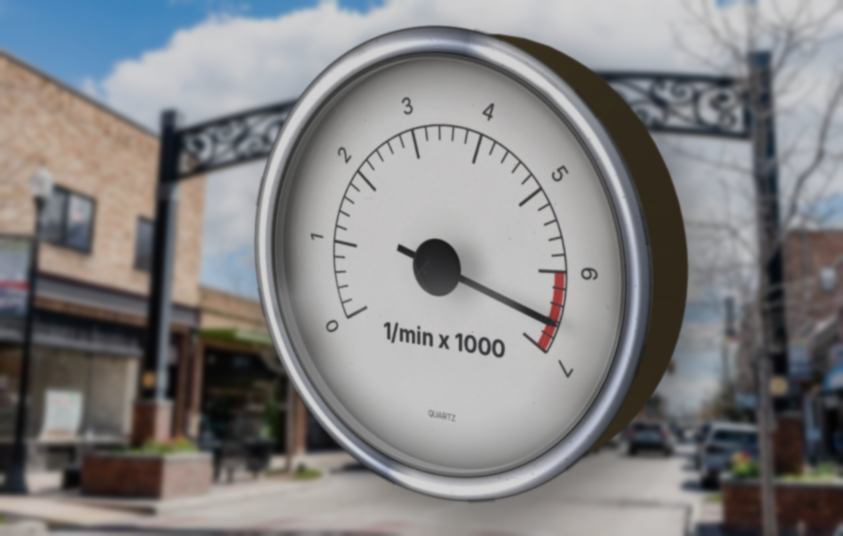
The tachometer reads 6600 (rpm)
